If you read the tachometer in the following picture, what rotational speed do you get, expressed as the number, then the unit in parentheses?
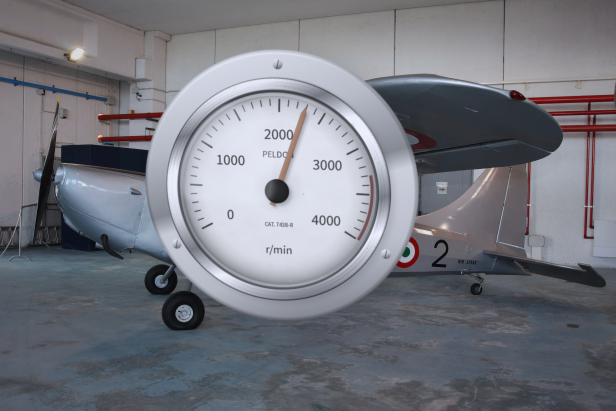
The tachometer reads 2300 (rpm)
